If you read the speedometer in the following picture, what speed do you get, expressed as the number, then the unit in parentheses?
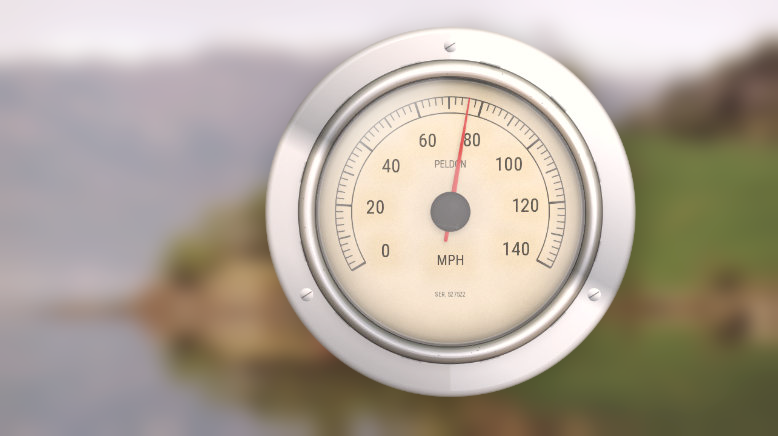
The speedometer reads 76 (mph)
